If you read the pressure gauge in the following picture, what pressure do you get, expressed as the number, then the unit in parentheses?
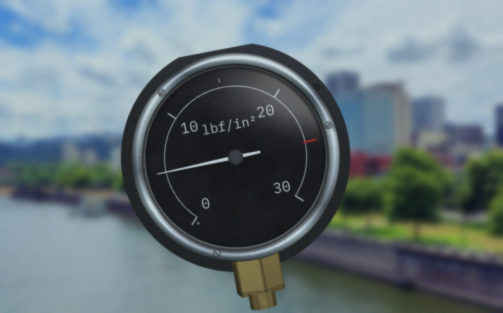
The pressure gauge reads 5 (psi)
